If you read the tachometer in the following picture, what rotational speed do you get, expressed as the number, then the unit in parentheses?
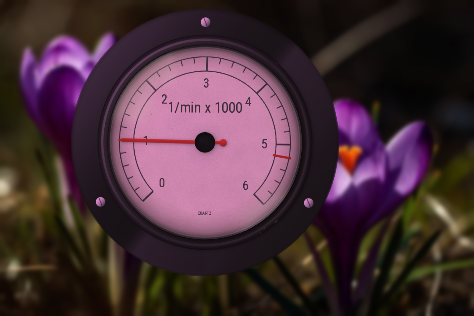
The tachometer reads 1000 (rpm)
